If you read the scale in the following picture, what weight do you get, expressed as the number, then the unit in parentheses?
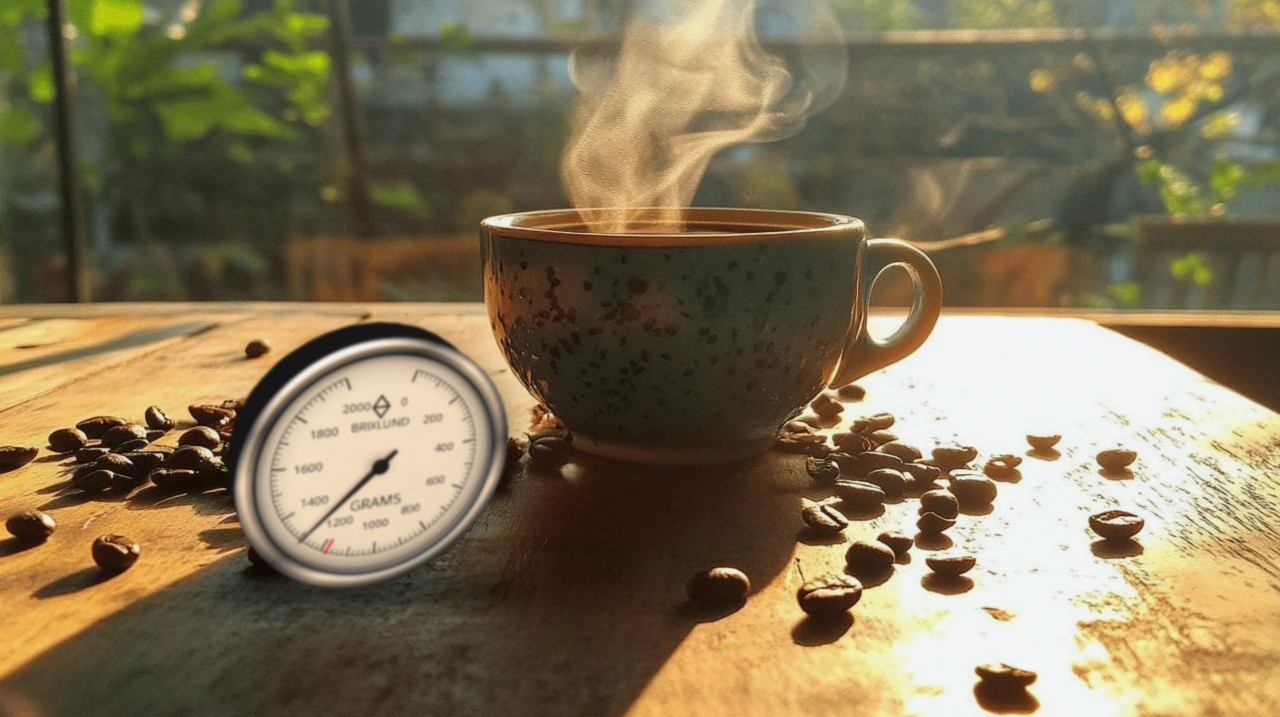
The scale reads 1300 (g)
